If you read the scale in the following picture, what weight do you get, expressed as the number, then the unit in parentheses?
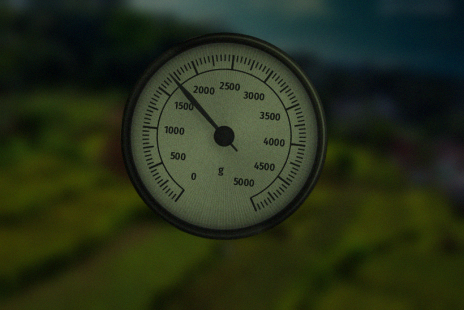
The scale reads 1700 (g)
